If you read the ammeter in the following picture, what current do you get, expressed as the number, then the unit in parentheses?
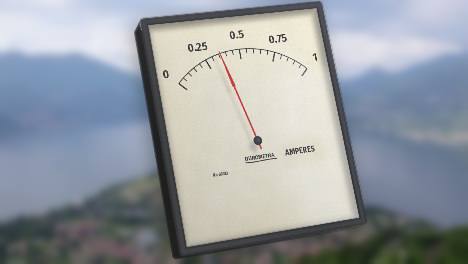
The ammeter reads 0.35 (A)
